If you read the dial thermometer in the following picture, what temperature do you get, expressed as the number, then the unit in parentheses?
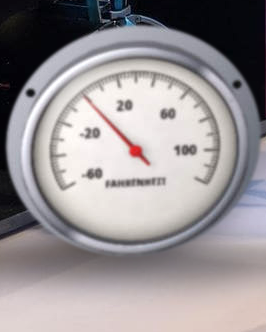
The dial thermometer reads 0 (°F)
